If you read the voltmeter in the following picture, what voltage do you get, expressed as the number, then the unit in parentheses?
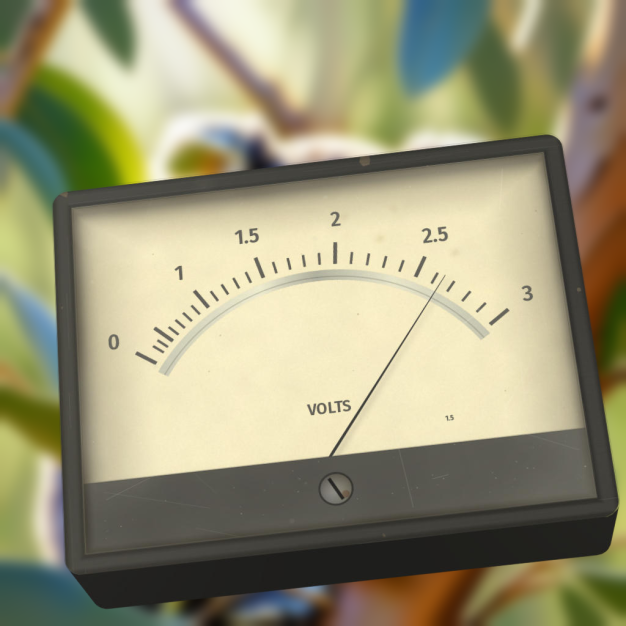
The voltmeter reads 2.65 (V)
